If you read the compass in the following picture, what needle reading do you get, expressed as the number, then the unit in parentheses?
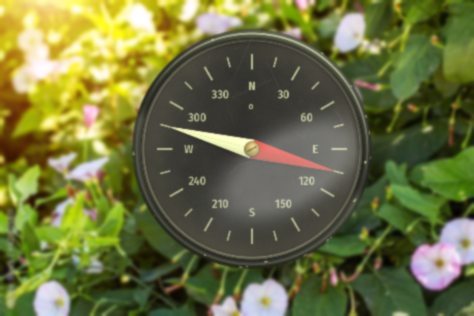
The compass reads 105 (°)
